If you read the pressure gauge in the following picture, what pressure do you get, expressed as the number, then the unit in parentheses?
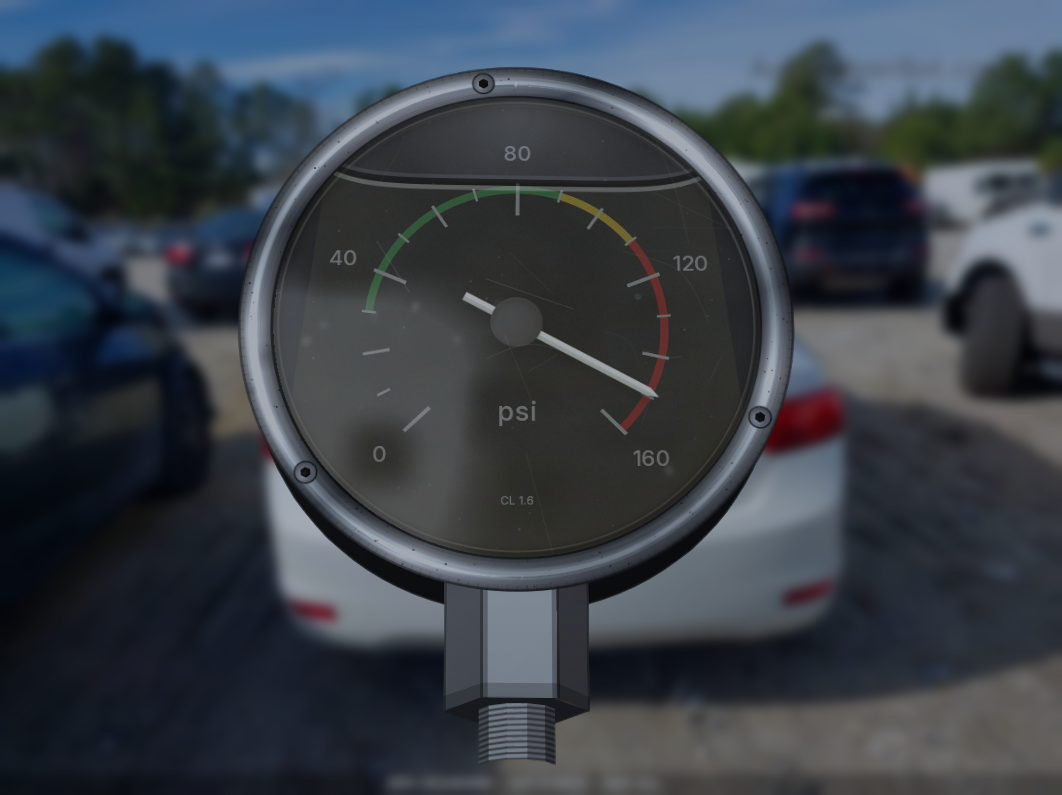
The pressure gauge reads 150 (psi)
